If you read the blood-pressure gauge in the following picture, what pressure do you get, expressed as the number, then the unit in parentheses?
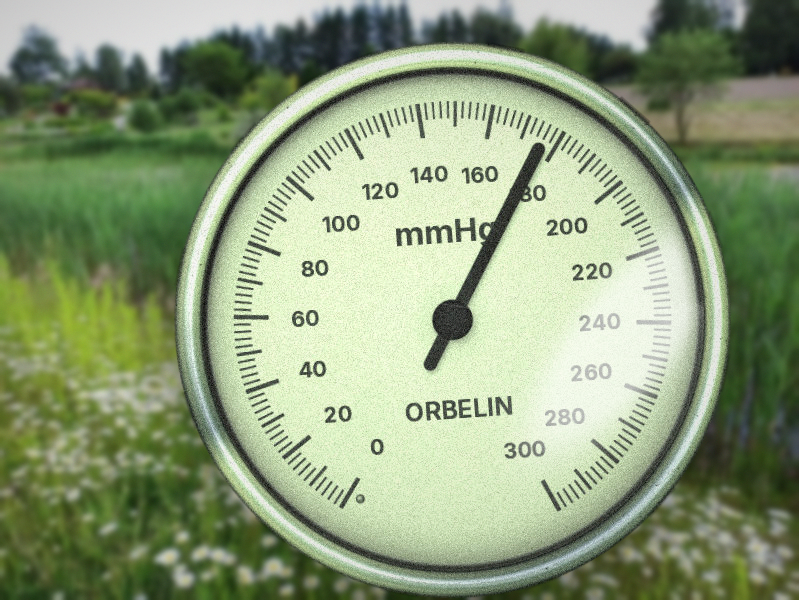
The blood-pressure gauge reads 176 (mmHg)
